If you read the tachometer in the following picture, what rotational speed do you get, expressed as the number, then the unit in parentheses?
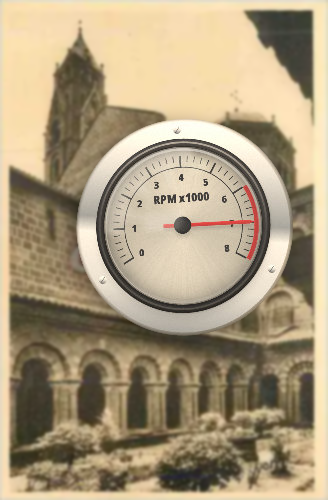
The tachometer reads 7000 (rpm)
